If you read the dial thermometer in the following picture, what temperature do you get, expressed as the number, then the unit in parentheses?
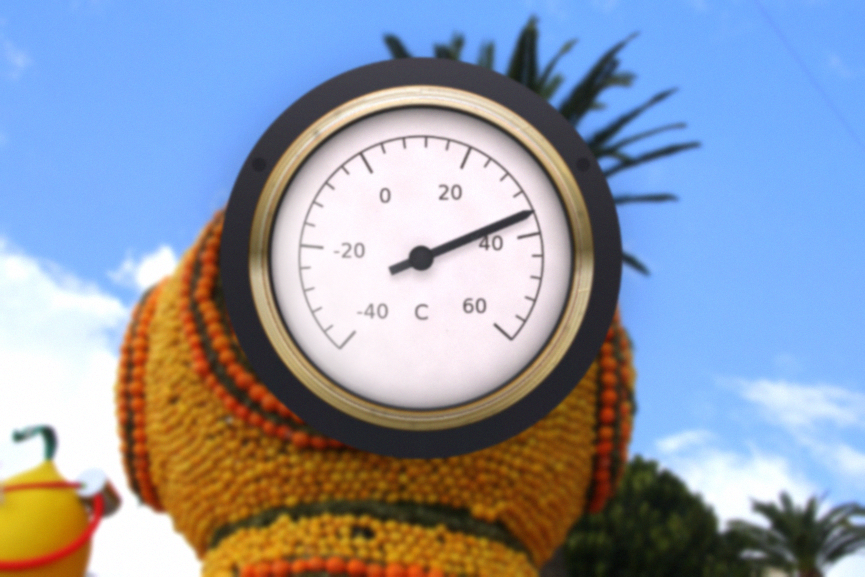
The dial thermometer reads 36 (°C)
